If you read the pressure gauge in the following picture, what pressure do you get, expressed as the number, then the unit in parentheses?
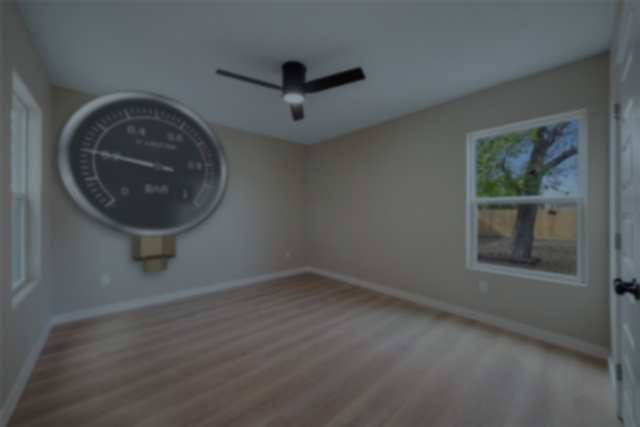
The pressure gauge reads 0.2 (bar)
